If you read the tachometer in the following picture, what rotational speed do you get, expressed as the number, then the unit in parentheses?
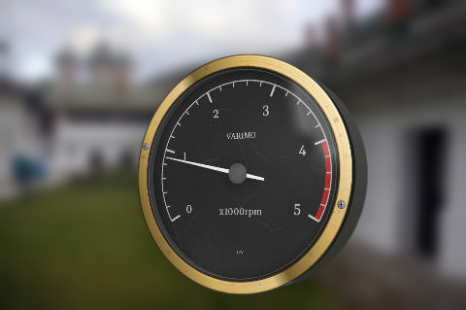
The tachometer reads 900 (rpm)
